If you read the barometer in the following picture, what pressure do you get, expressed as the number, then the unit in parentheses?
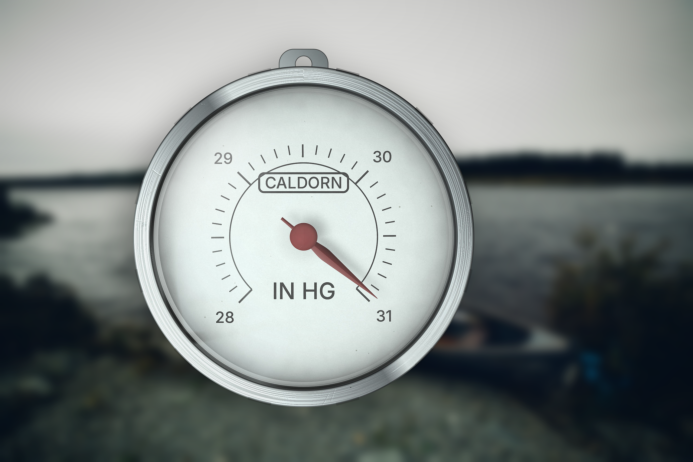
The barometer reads 30.95 (inHg)
